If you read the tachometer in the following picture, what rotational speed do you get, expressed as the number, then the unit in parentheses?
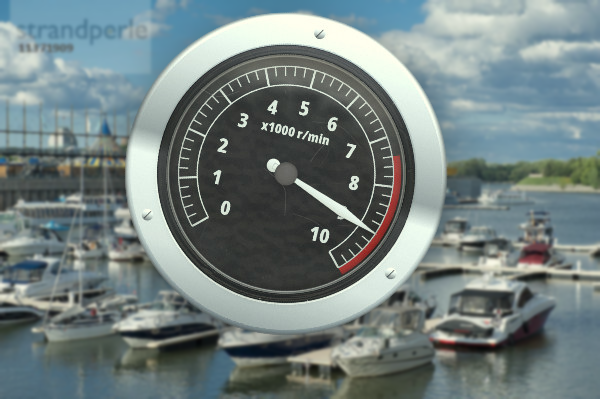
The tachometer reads 9000 (rpm)
